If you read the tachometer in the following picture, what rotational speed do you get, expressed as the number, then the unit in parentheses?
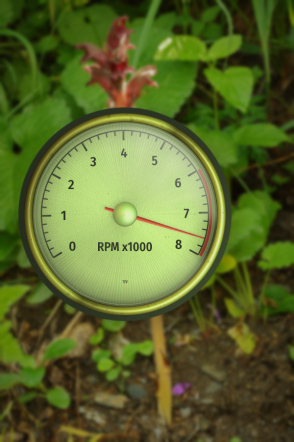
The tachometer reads 7600 (rpm)
